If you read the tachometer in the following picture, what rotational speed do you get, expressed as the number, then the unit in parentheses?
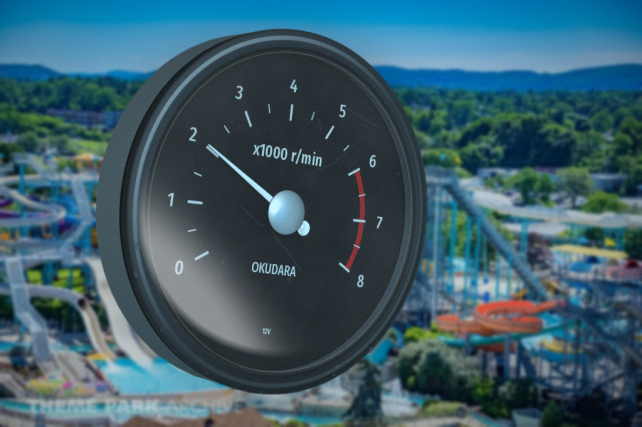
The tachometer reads 2000 (rpm)
